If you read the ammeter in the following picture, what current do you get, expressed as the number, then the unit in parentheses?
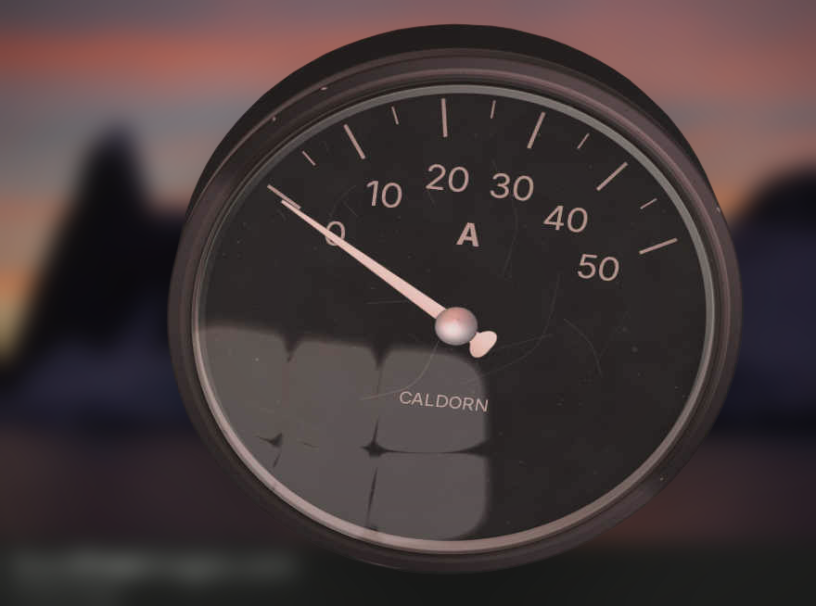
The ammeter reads 0 (A)
